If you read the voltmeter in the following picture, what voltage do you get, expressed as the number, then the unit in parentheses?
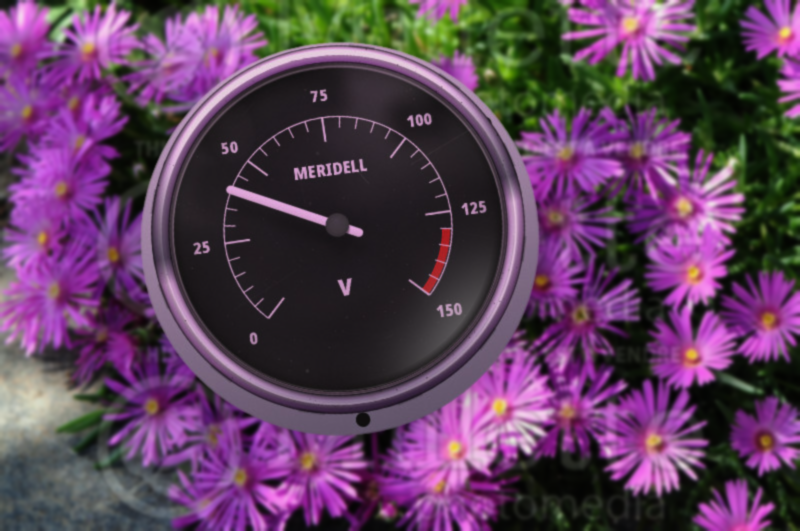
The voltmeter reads 40 (V)
